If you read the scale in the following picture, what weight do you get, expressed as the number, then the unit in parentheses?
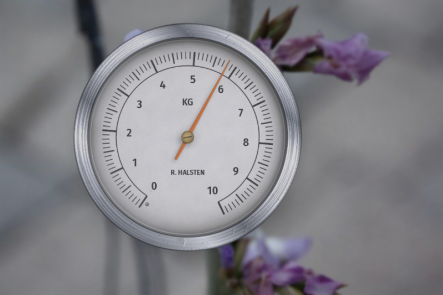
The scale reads 5.8 (kg)
